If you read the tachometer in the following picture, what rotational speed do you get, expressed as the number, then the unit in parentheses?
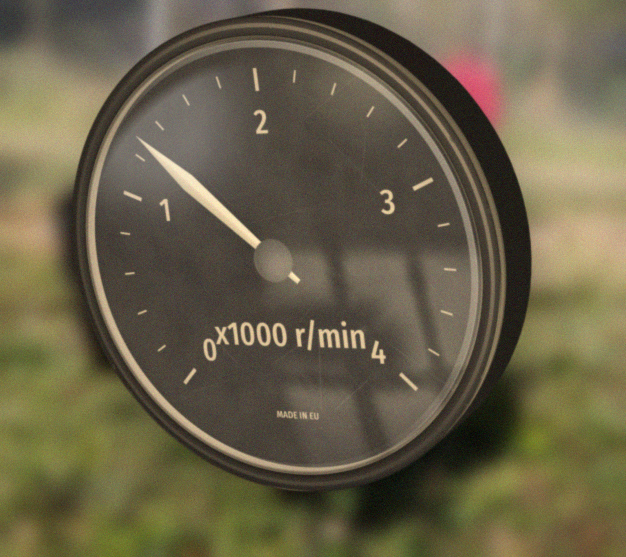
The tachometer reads 1300 (rpm)
